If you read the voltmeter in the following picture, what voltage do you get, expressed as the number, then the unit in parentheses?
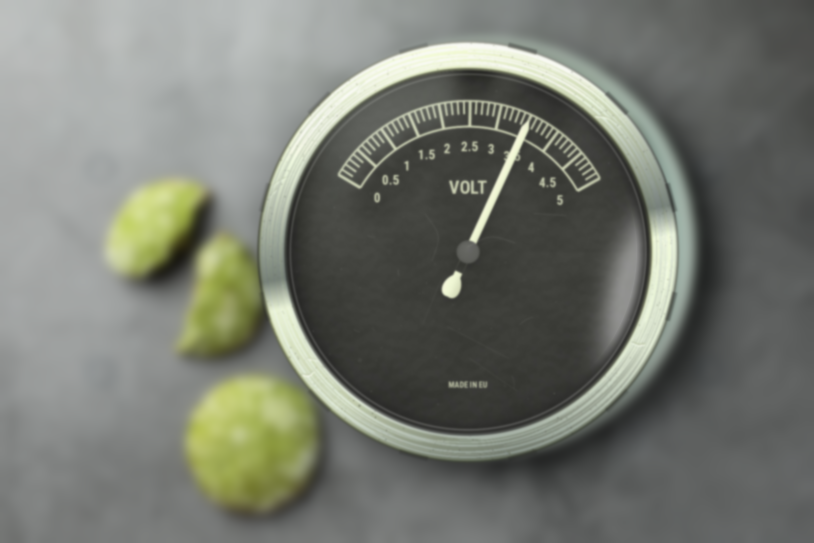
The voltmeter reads 3.5 (V)
